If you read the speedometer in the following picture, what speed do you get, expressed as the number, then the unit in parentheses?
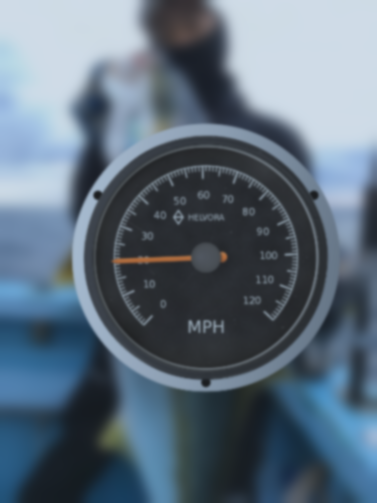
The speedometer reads 20 (mph)
